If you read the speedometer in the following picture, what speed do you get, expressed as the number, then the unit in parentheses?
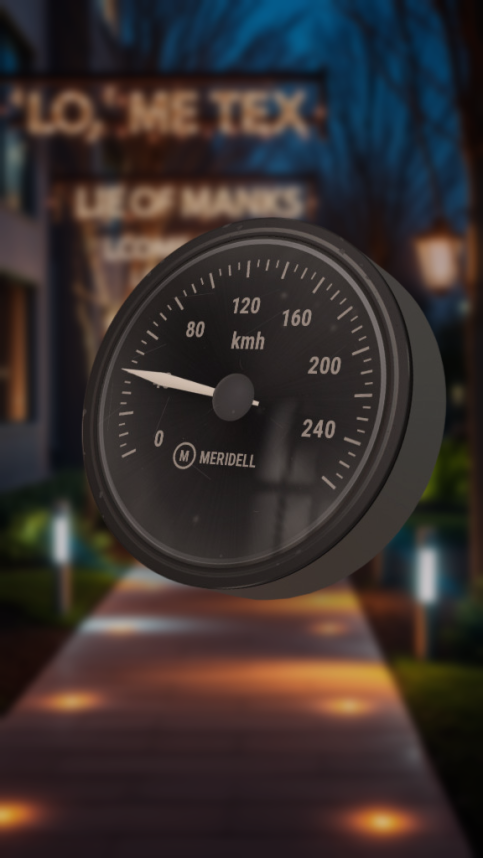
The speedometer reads 40 (km/h)
